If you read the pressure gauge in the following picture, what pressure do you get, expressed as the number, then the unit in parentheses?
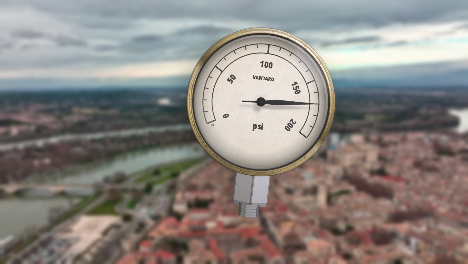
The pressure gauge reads 170 (psi)
